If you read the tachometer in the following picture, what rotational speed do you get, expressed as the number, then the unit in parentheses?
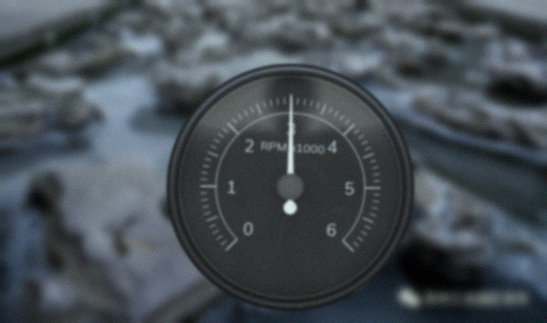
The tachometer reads 3000 (rpm)
